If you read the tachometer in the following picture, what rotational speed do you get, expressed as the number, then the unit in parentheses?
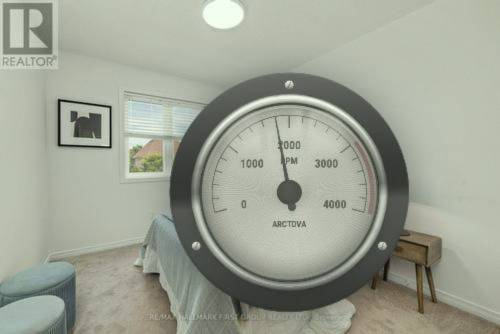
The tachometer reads 1800 (rpm)
